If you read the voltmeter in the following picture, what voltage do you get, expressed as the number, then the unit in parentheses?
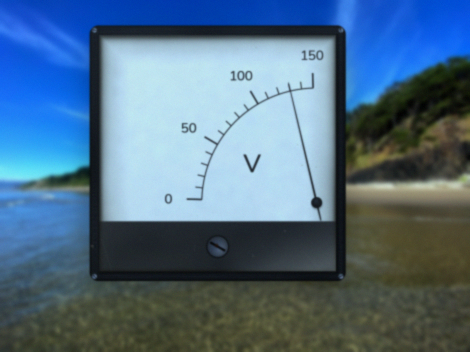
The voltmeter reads 130 (V)
